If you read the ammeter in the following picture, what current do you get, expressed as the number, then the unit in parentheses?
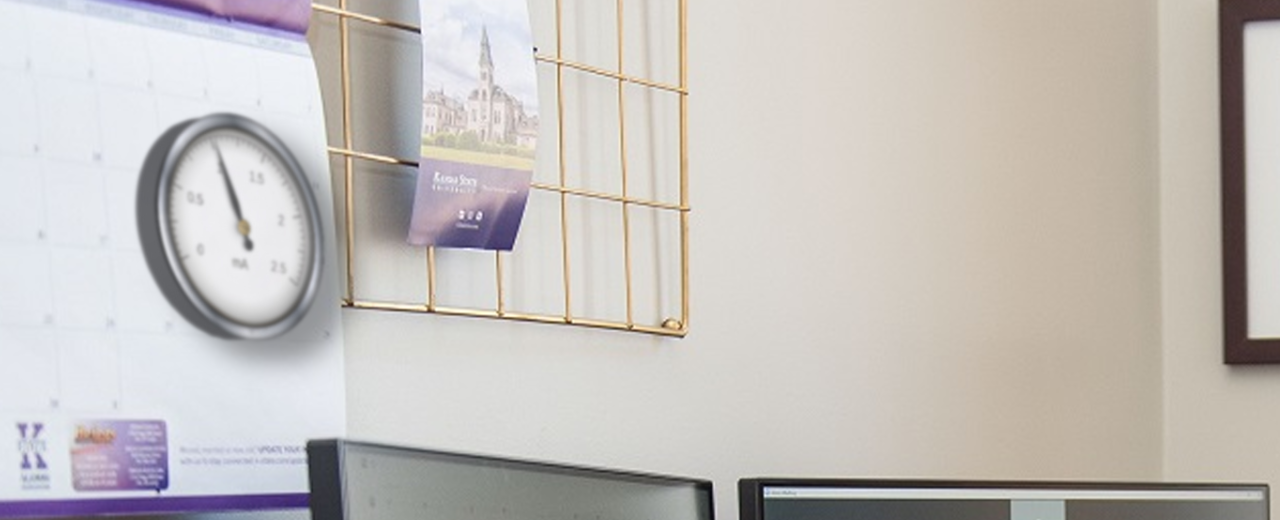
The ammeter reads 1 (mA)
